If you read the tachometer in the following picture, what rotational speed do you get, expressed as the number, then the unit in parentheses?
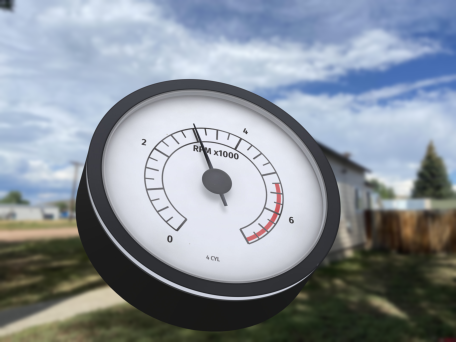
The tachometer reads 3000 (rpm)
